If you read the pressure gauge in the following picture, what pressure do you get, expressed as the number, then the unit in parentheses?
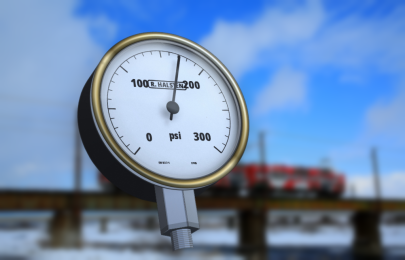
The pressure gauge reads 170 (psi)
